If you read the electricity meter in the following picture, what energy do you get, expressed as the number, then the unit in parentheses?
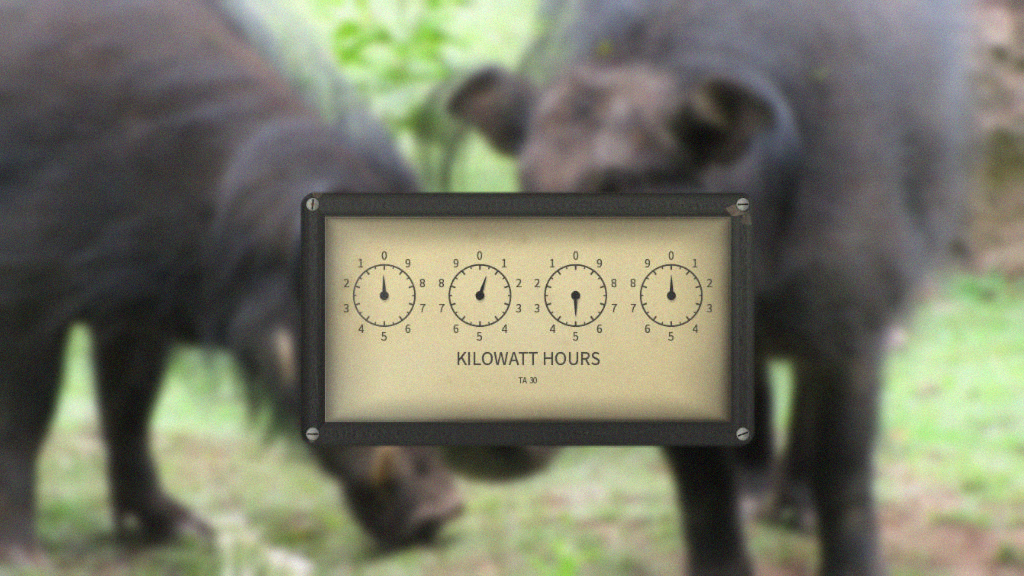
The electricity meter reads 50 (kWh)
